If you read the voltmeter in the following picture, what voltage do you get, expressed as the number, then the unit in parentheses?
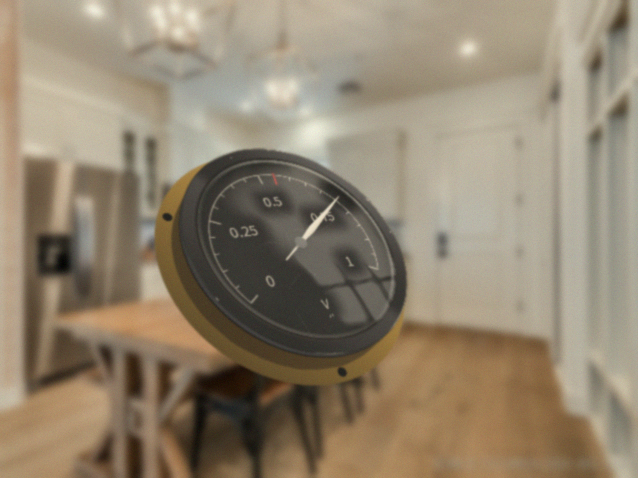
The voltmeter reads 0.75 (V)
